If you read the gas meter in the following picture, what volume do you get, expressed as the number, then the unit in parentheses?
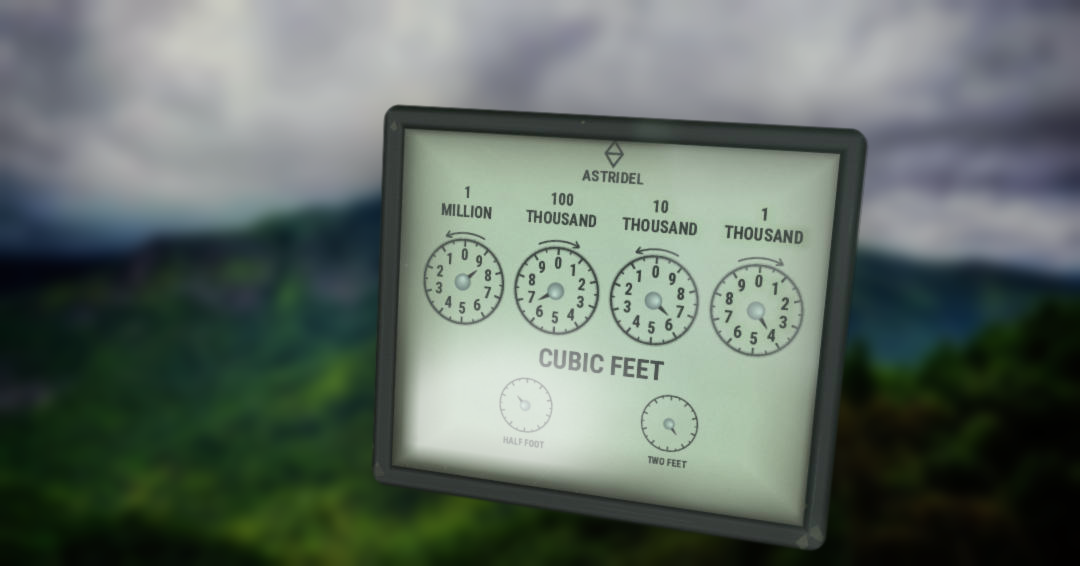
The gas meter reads 866400 (ft³)
